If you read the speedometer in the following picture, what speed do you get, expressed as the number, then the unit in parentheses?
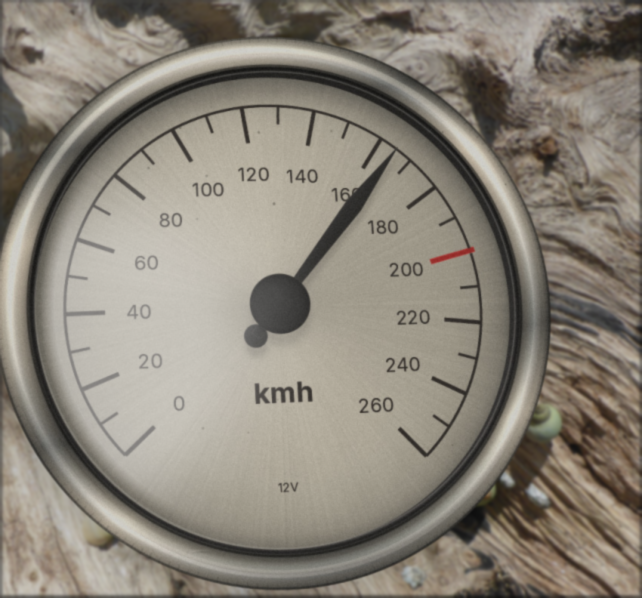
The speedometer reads 165 (km/h)
